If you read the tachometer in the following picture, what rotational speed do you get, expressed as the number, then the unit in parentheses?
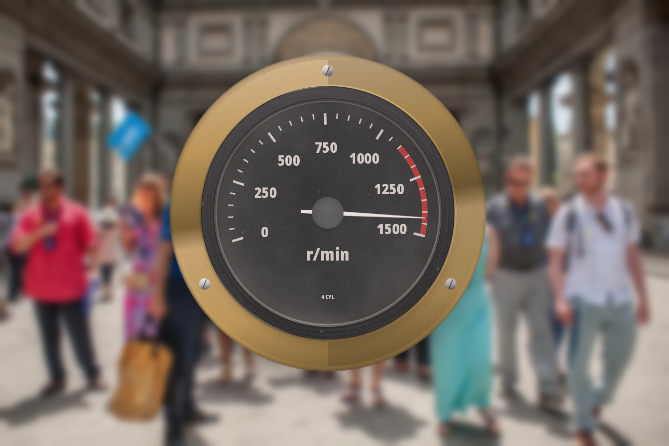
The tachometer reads 1425 (rpm)
